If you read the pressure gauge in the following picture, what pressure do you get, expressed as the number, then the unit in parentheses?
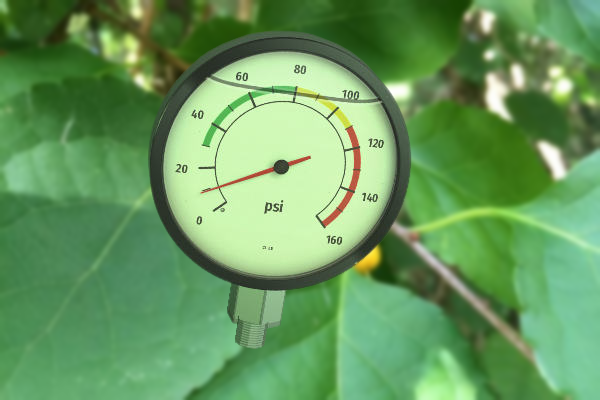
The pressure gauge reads 10 (psi)
